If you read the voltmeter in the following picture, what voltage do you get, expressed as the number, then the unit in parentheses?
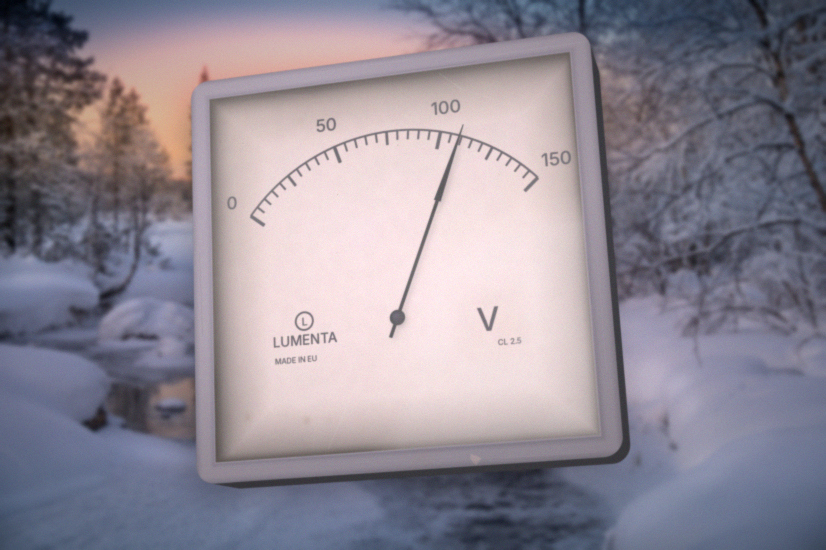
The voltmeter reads 110 (V)
